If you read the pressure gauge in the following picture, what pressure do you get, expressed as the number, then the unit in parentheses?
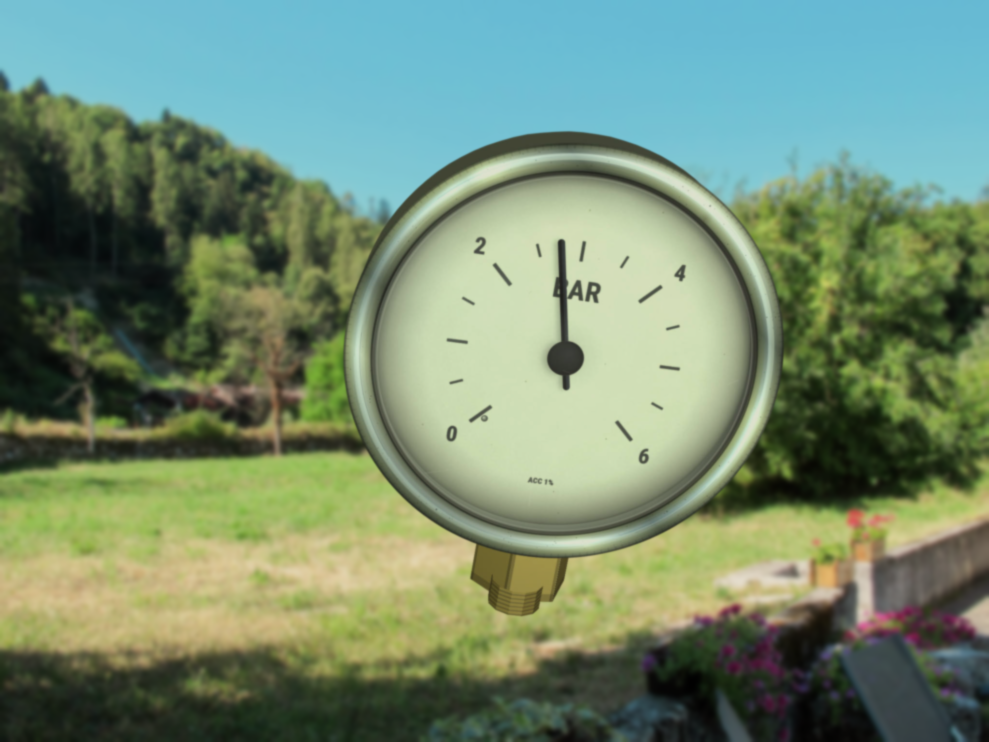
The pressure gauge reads 2.75 (bar)
